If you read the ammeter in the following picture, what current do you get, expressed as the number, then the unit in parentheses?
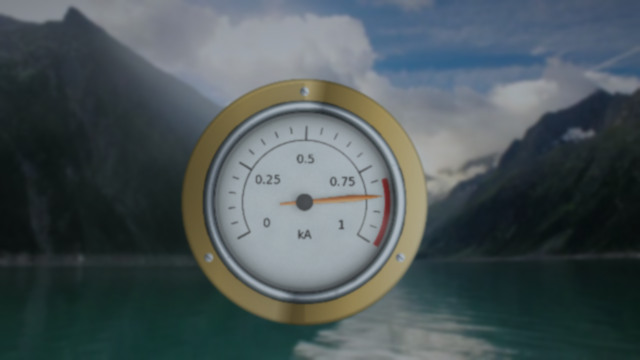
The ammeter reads 0.85 (kA)
